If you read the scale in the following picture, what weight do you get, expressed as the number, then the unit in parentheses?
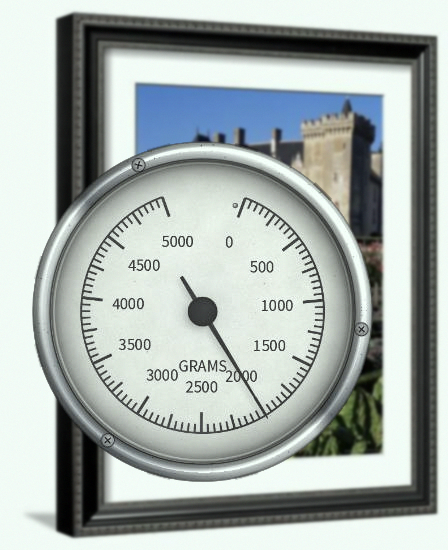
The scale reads 2000 (g)
